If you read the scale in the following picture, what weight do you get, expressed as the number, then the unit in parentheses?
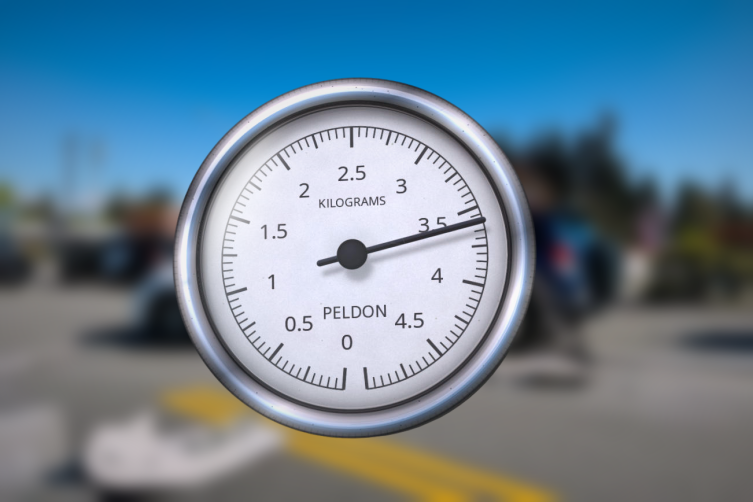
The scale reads 3.6 (kg)
